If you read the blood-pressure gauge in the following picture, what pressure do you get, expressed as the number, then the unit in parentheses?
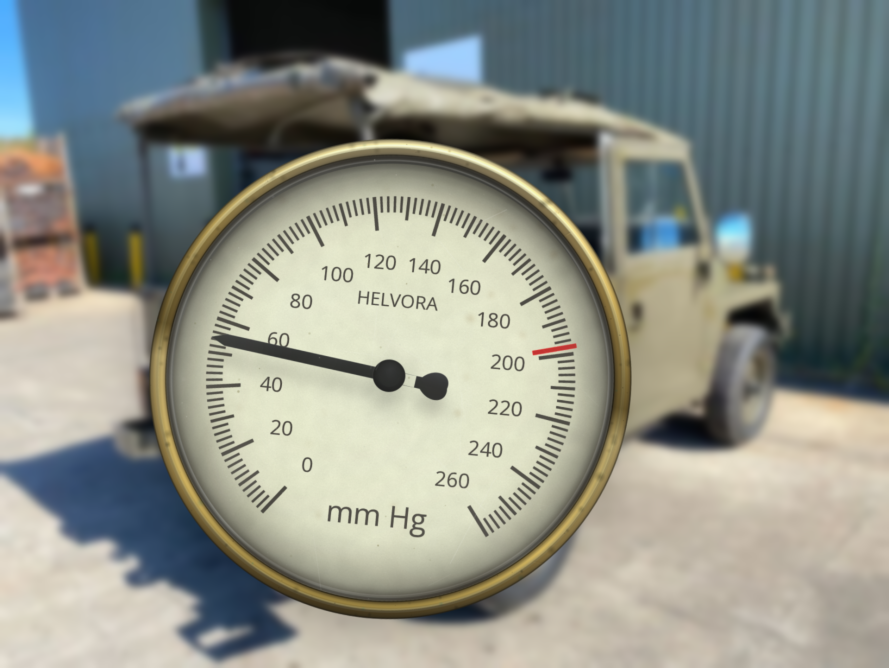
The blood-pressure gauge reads 54 (mmHg)
